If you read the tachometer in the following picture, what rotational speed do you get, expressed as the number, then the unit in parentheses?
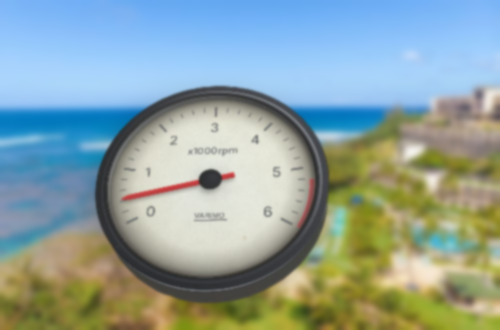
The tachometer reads 400 (rpm)
